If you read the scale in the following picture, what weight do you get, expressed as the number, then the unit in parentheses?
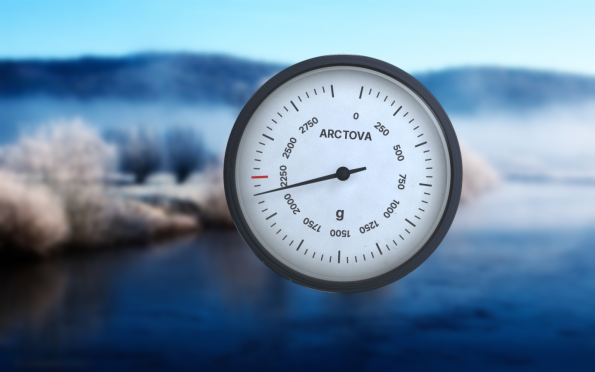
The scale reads 2150 (g)
